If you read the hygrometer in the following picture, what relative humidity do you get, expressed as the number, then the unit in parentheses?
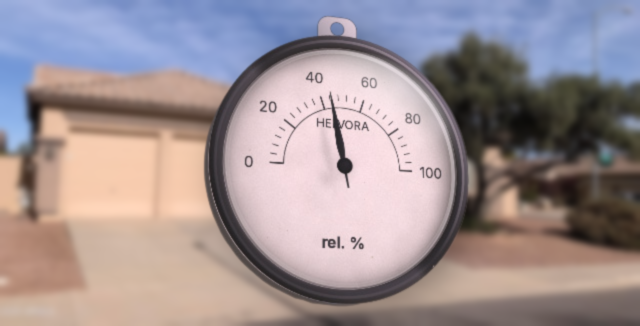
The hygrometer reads 44 (%)
